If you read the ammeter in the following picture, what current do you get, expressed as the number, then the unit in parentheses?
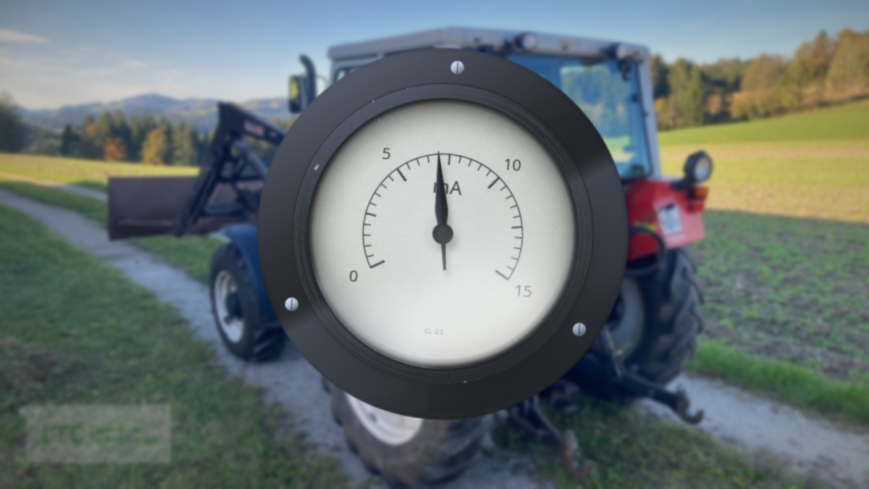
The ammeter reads 7 (mA)
